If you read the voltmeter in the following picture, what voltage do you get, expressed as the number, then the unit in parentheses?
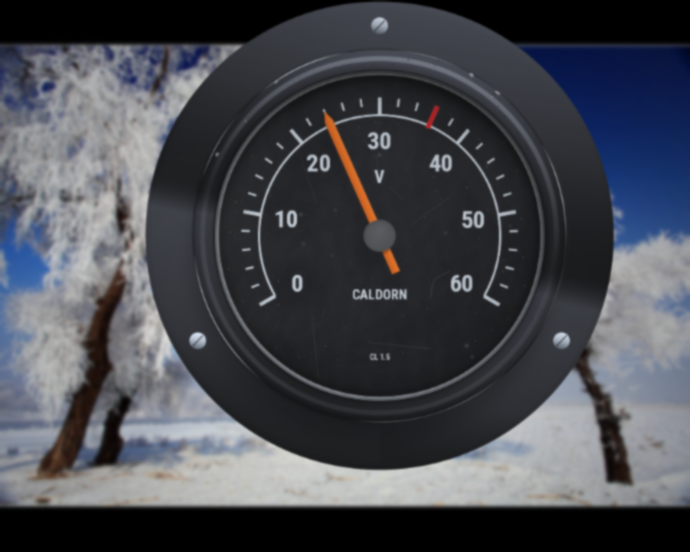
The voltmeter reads 24 (V)
